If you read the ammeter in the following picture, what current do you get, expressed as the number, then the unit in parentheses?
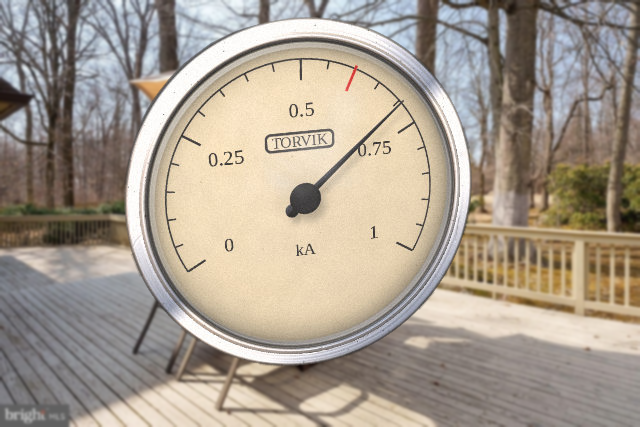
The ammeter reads 0.7 (kA)
